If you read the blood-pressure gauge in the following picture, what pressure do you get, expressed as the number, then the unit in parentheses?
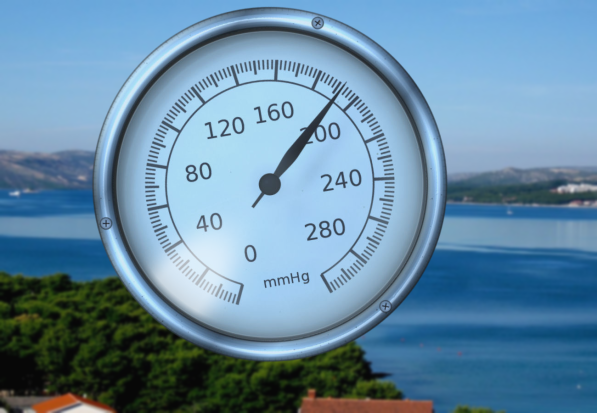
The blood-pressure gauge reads 192 (mmHg)
